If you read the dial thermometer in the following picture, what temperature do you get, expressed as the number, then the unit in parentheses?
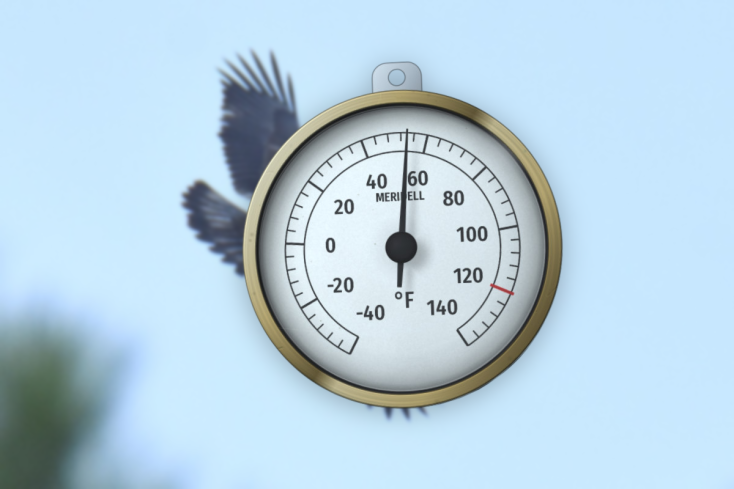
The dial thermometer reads 54 (°F)
